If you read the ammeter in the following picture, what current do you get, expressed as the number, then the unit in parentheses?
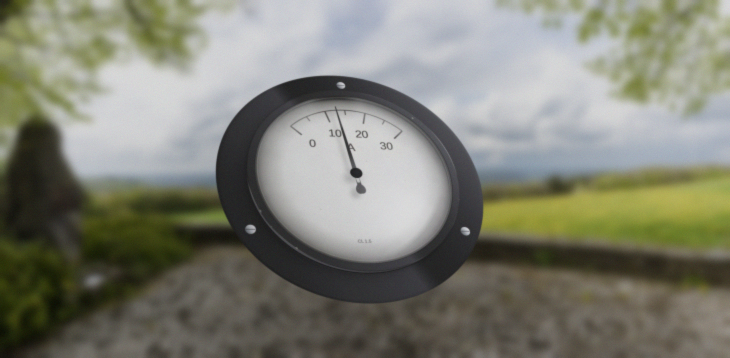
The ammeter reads 12.5 (A)
